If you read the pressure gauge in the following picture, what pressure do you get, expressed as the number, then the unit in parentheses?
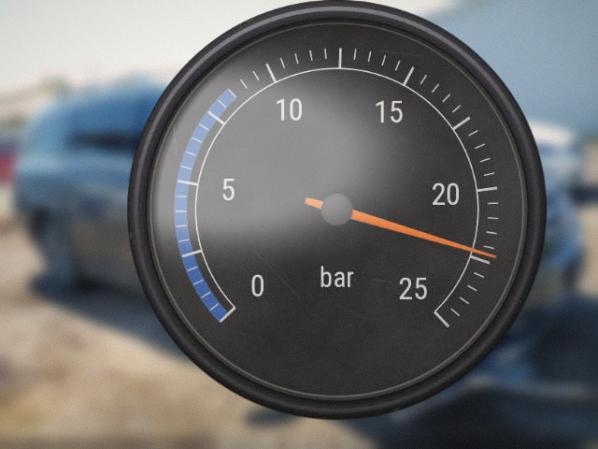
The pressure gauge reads 22.25 (bar)
